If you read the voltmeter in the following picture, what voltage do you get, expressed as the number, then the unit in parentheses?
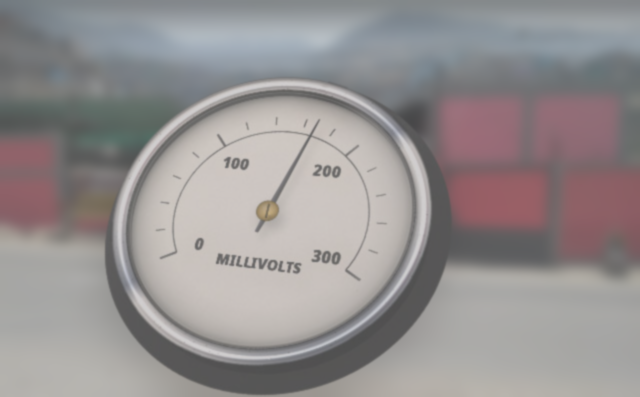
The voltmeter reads 170 (mV)
